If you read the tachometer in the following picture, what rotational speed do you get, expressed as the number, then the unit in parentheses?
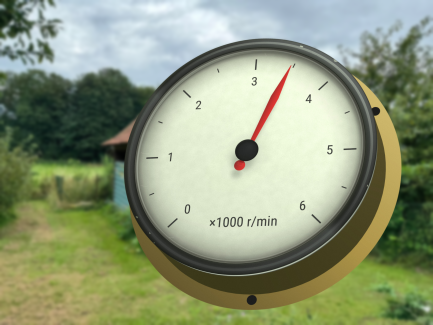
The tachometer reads 3500 (rpm)
